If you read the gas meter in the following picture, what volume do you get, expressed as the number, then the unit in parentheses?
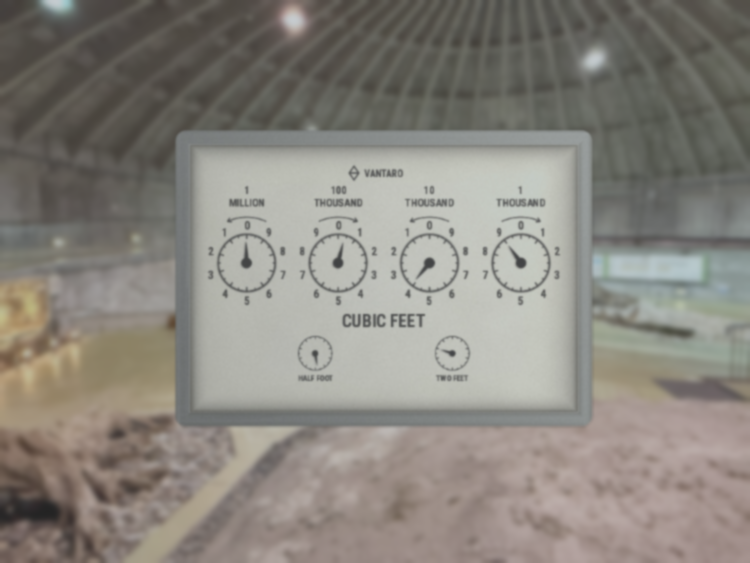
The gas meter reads 3900 (ft³)
